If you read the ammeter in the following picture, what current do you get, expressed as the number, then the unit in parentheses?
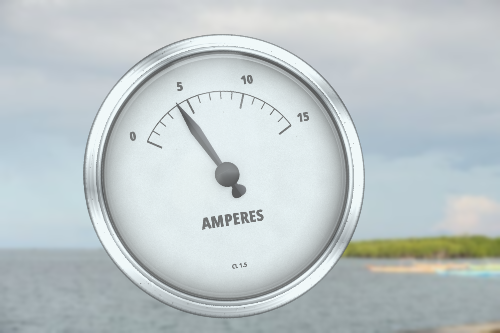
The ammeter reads 4 (A)
